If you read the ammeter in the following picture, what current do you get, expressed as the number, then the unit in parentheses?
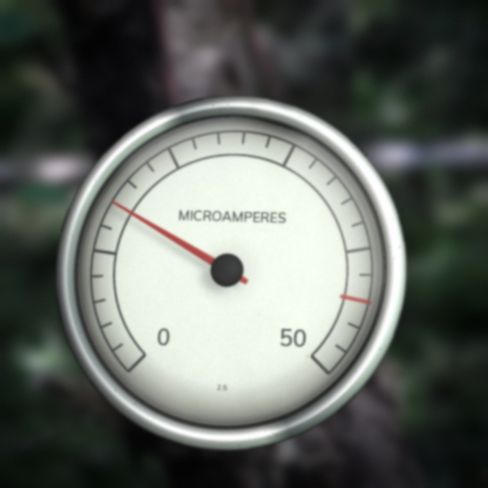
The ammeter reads 14 (µA)
